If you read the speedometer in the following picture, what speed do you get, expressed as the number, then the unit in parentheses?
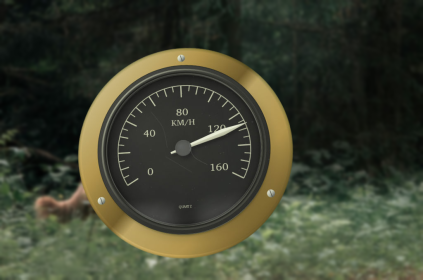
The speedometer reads 127.5 (km/h)
